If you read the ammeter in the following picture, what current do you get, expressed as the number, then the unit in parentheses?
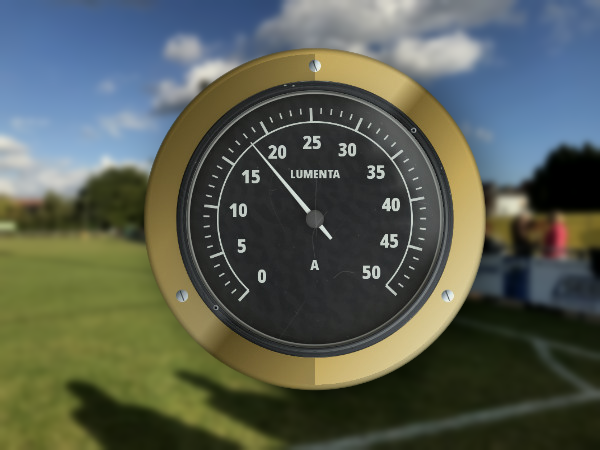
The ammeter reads 18 (A)
